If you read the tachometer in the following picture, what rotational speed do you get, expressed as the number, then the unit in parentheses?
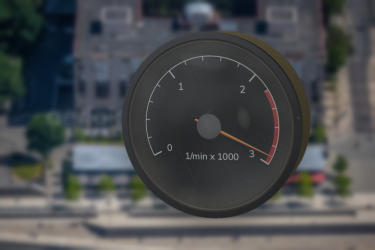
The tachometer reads 2900 (rpm)
